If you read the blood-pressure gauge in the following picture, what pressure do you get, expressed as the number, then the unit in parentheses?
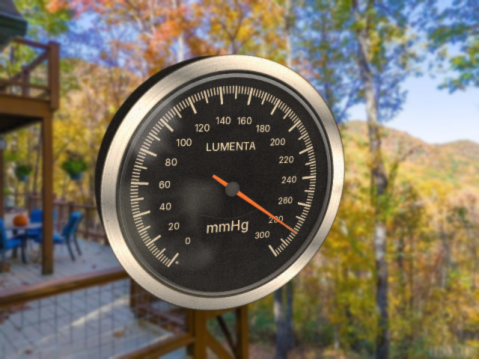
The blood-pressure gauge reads 280 (mmHg)
